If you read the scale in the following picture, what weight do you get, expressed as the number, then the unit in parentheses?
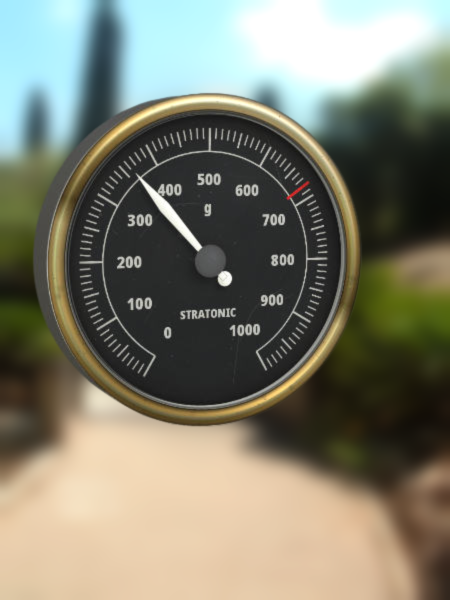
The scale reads 360 (g)
